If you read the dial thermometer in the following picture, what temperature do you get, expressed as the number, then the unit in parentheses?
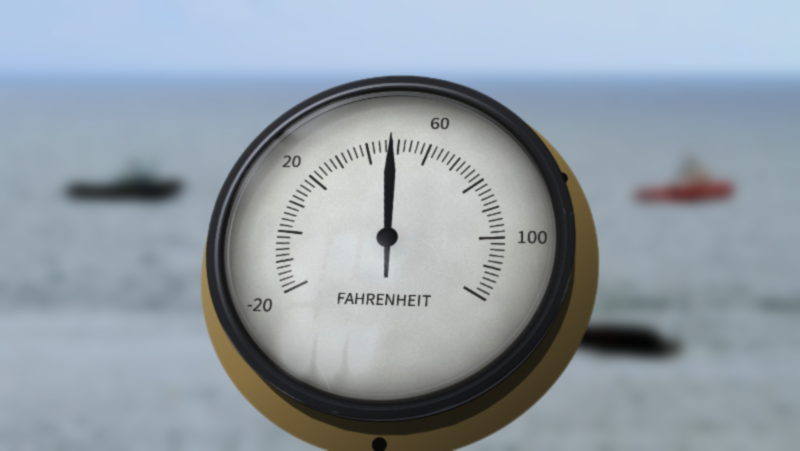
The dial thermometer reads 48 (°F)
